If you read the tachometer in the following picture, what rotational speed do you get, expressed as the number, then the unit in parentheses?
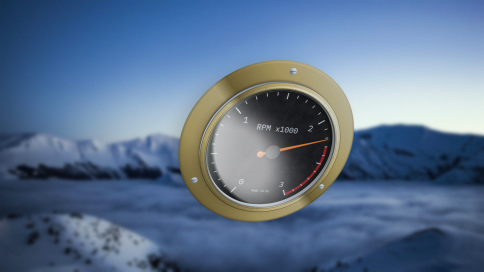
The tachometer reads 2200 (rpm)
